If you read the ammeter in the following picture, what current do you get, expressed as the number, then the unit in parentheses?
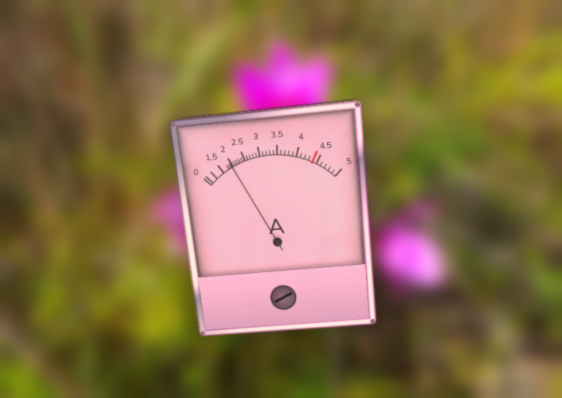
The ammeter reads 2 (A)
